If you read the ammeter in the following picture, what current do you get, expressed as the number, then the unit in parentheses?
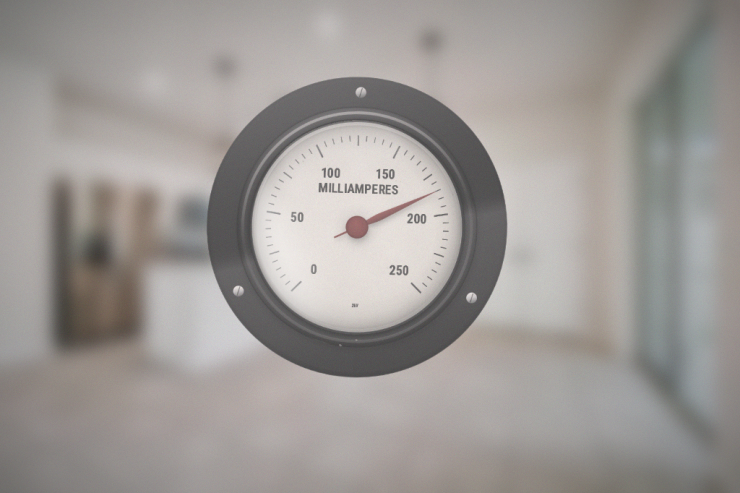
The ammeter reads 185 (mA)
